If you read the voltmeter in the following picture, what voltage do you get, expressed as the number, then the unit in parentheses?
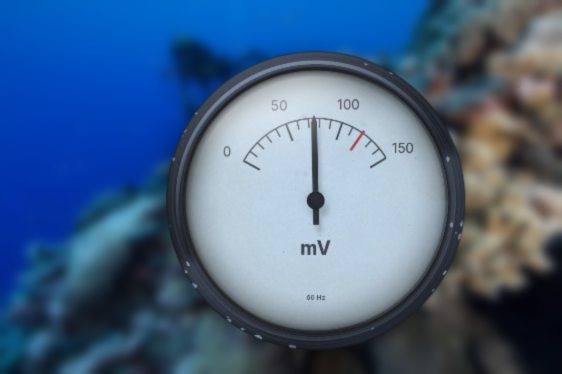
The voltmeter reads 75 (mV)
